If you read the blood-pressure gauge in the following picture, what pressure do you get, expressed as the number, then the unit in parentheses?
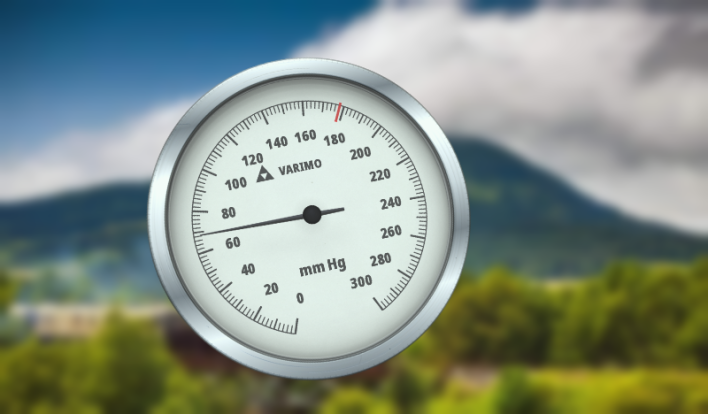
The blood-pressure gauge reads 68 (mmHg)
